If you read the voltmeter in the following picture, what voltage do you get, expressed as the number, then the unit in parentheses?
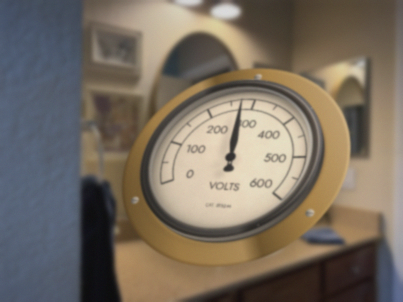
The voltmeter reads 275 (V)
